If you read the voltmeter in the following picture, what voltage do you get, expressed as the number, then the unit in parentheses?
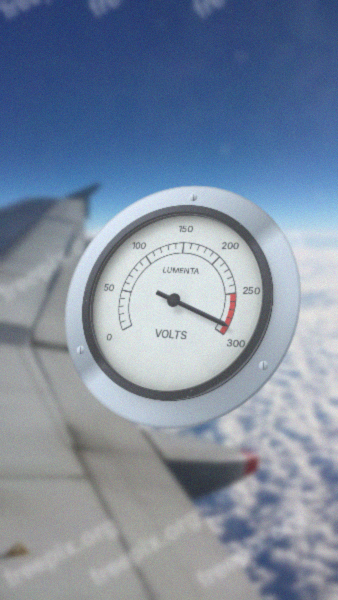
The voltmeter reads 290 (V)
